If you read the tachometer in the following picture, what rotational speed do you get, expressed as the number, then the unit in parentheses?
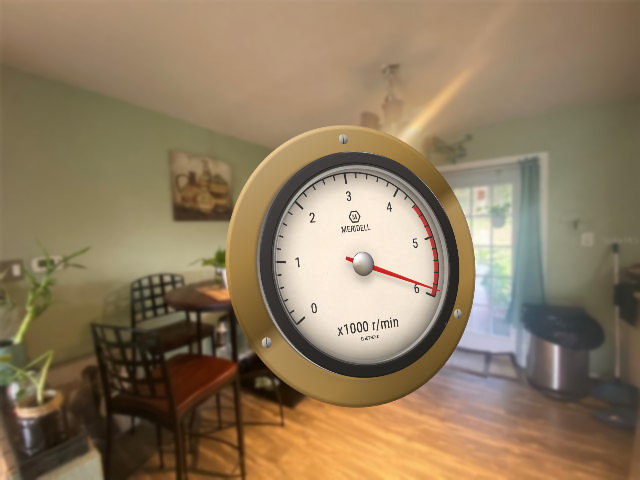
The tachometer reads 5900 (rpm)
